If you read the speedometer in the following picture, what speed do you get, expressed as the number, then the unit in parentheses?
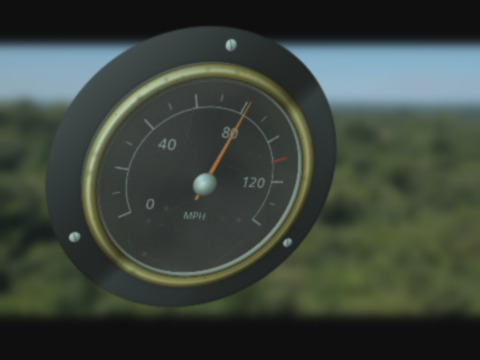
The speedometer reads 80 (mph)
